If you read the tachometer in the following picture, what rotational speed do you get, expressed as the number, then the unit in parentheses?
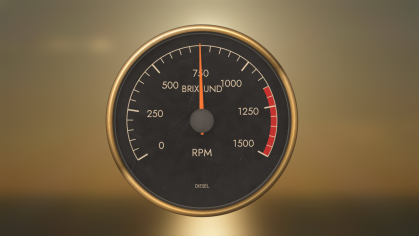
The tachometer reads 750 (rpm)
